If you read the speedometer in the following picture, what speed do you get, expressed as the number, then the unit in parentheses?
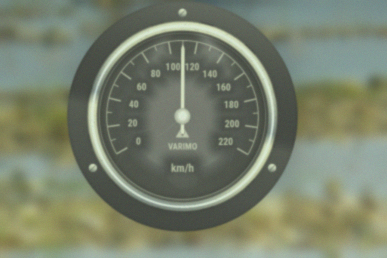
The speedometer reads 110 (km/h)
